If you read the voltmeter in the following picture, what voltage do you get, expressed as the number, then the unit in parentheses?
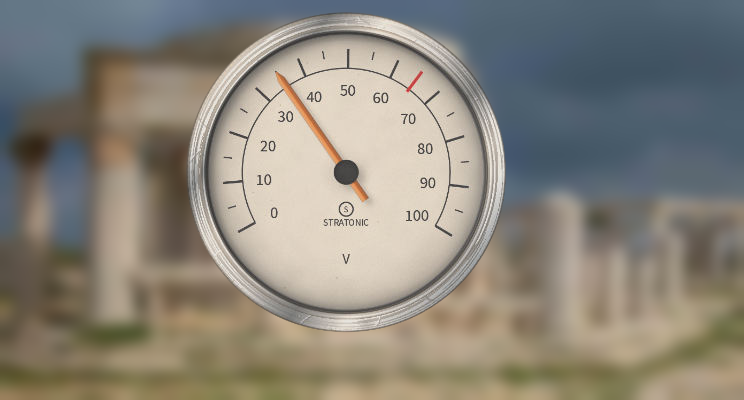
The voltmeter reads 35 (V)
